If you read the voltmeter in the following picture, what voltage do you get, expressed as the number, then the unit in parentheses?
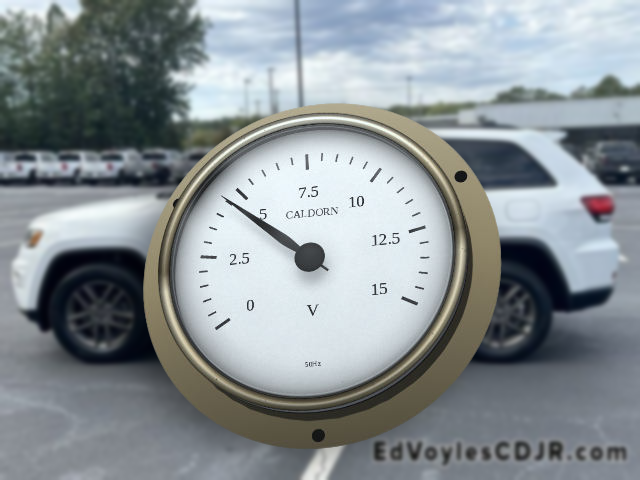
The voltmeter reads 4.5 (V)
